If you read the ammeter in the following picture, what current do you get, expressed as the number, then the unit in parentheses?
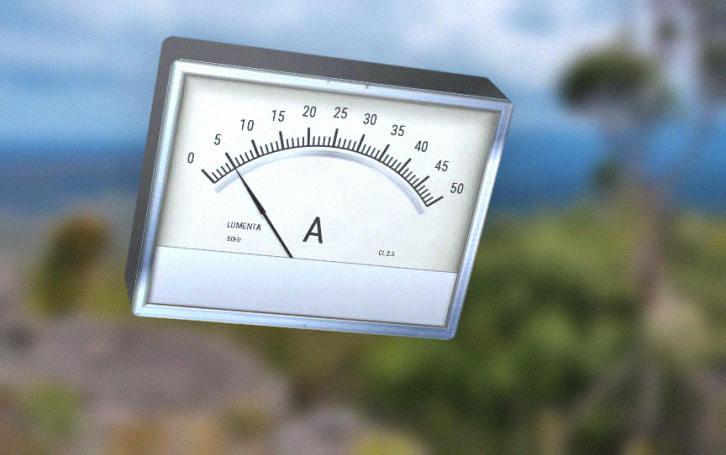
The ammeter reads 5 (A)
